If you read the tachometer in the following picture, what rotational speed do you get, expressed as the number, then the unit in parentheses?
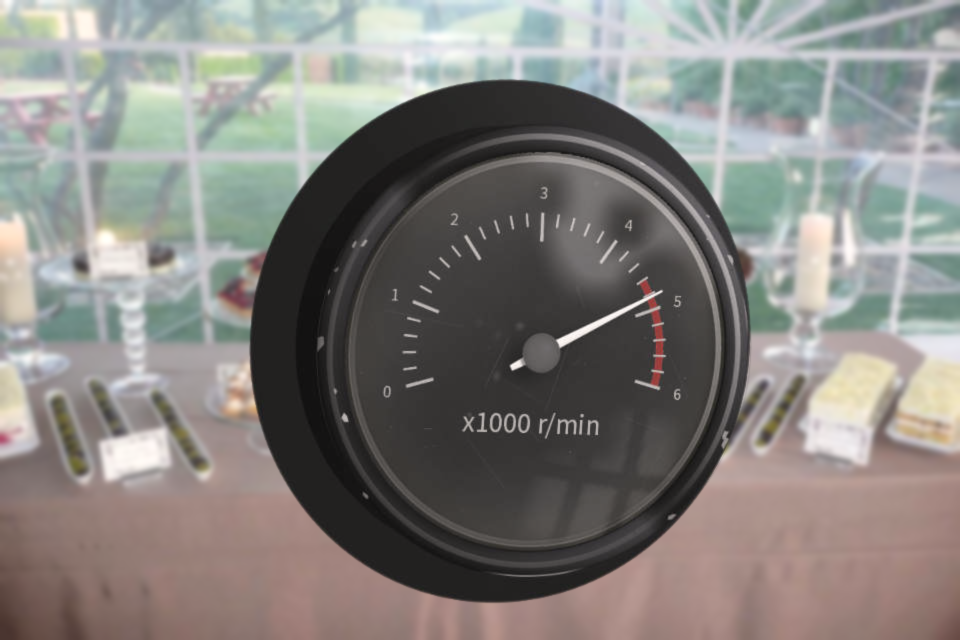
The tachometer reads 4800 (rpm)
